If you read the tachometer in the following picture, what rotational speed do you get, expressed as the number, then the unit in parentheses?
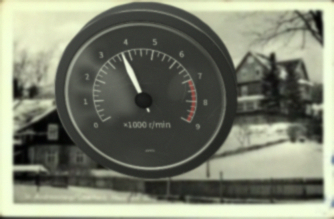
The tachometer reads 3750 (rpm)
